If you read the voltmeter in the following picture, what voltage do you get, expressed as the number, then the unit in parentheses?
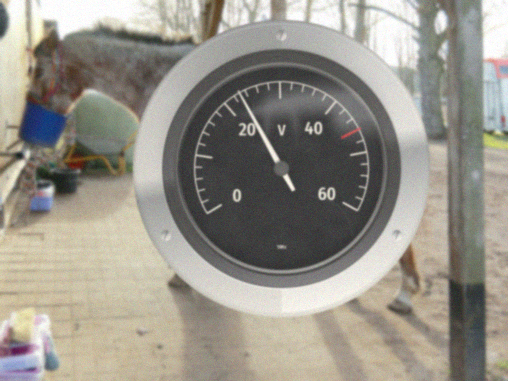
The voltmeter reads 23 (V)
